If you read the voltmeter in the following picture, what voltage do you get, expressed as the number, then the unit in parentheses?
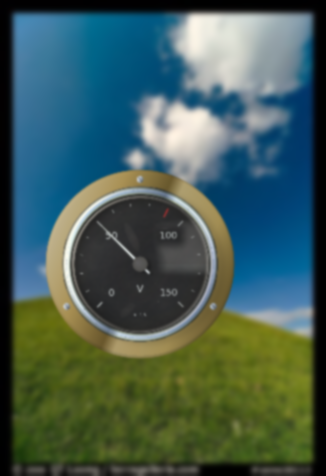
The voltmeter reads 50 (V)
